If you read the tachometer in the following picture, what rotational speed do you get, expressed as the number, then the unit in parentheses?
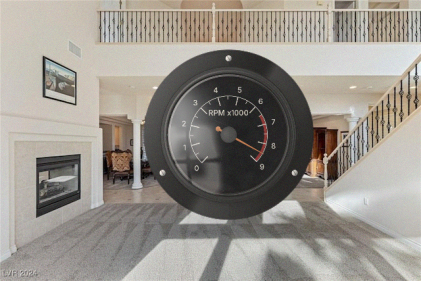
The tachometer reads 8500 (rpm)
